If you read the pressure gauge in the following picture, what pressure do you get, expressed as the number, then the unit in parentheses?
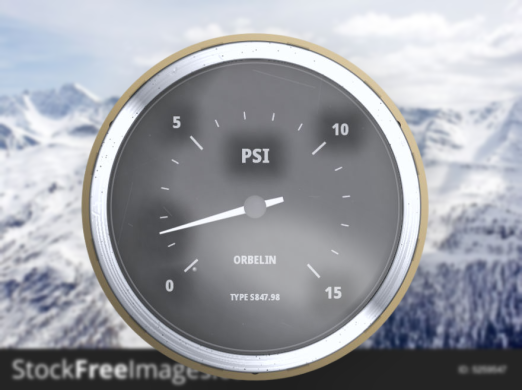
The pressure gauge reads 1.5 (psi)
